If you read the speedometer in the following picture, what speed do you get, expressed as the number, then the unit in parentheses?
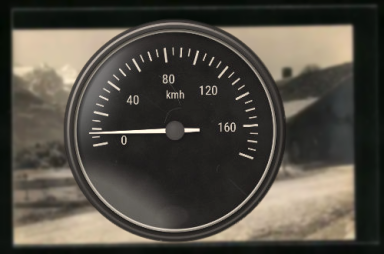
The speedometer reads 7.5 (km/h)
